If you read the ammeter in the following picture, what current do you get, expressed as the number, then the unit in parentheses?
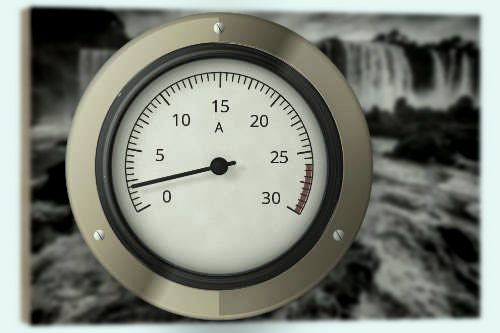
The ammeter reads 2 (A)
